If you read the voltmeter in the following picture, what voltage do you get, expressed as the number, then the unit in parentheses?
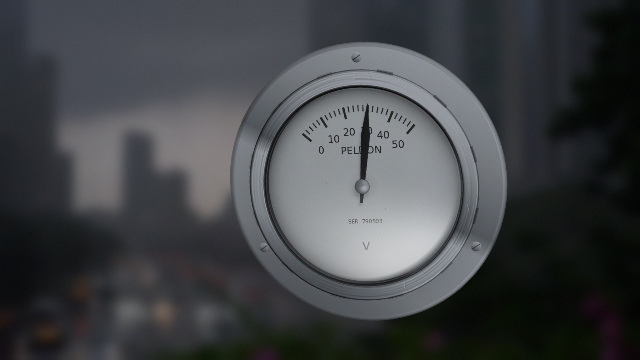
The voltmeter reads 30 (V)
